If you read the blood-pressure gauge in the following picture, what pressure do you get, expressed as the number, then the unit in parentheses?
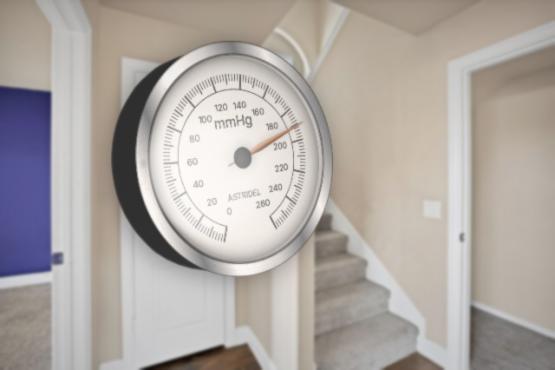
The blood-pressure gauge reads 190 (mmHg)
